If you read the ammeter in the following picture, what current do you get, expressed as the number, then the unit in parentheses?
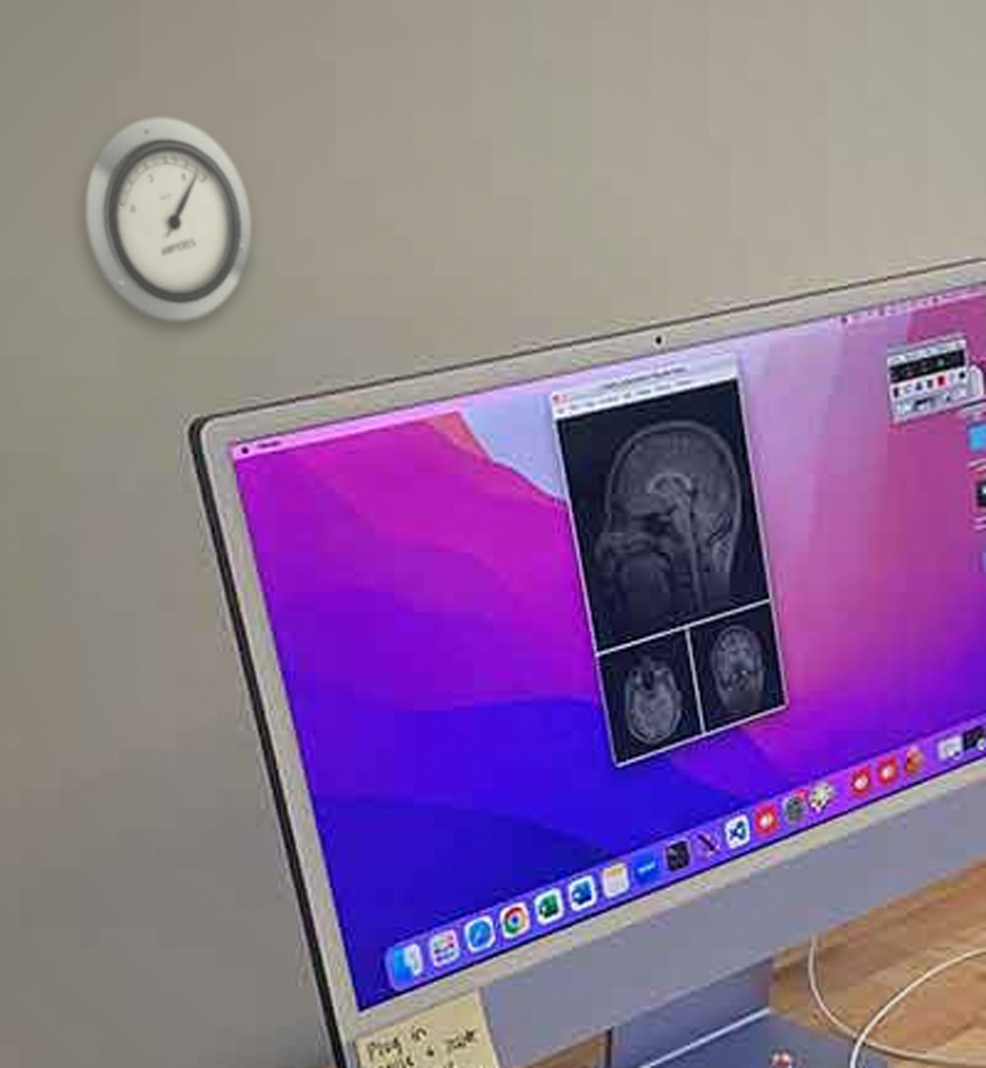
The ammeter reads 4.5 (A)
